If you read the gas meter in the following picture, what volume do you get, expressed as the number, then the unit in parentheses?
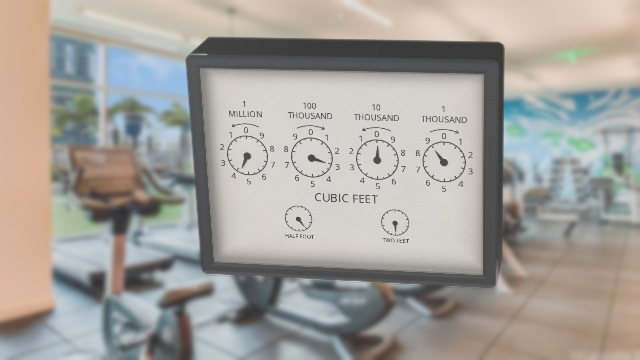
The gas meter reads 429900 (ft³)
